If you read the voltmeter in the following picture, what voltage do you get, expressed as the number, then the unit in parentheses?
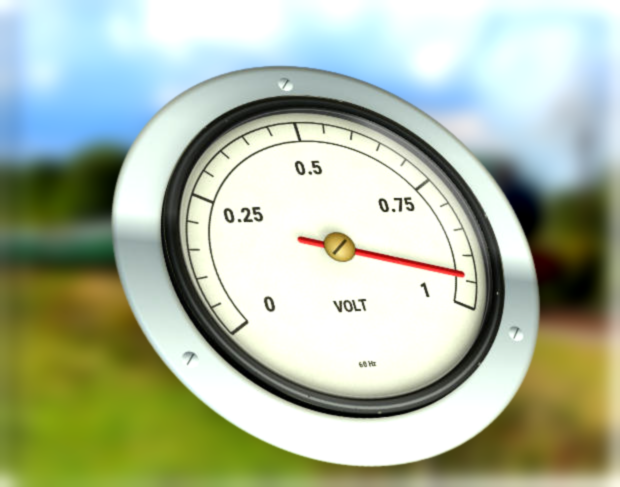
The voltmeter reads 0.95 (V)
